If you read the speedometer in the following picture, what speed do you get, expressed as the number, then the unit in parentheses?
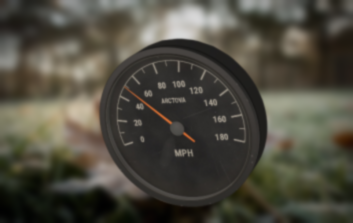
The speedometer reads 50 (mph)
